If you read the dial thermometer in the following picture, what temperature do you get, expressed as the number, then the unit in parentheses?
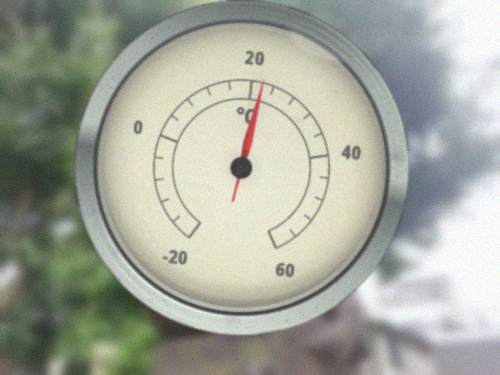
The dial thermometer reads 22 (°C)
